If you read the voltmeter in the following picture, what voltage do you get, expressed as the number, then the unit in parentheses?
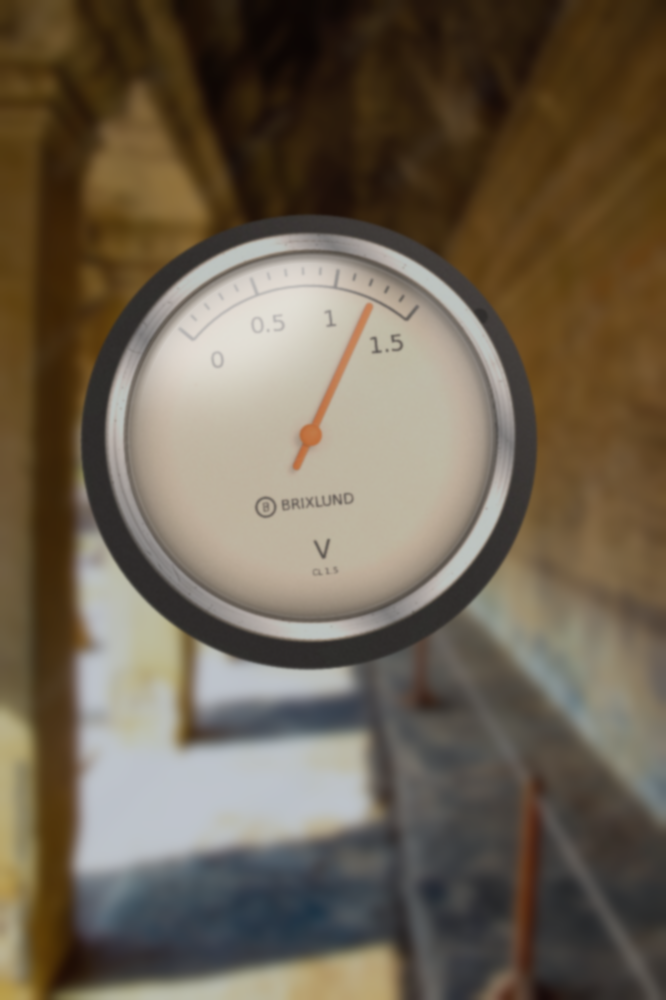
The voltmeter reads 1.25 (V)
